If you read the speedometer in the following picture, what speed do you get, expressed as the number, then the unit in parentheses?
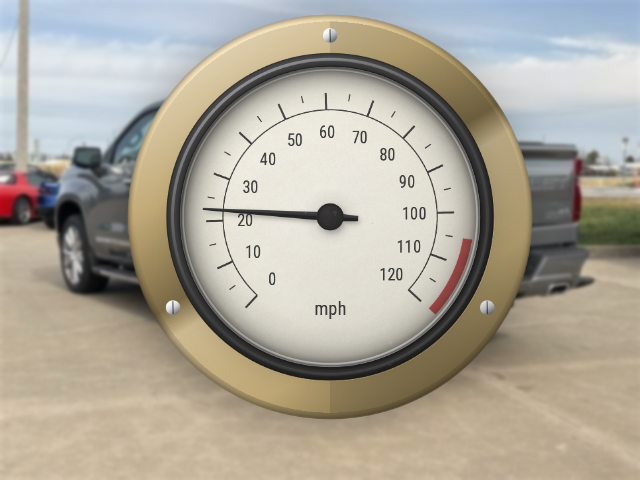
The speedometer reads 22.5 (mph)
